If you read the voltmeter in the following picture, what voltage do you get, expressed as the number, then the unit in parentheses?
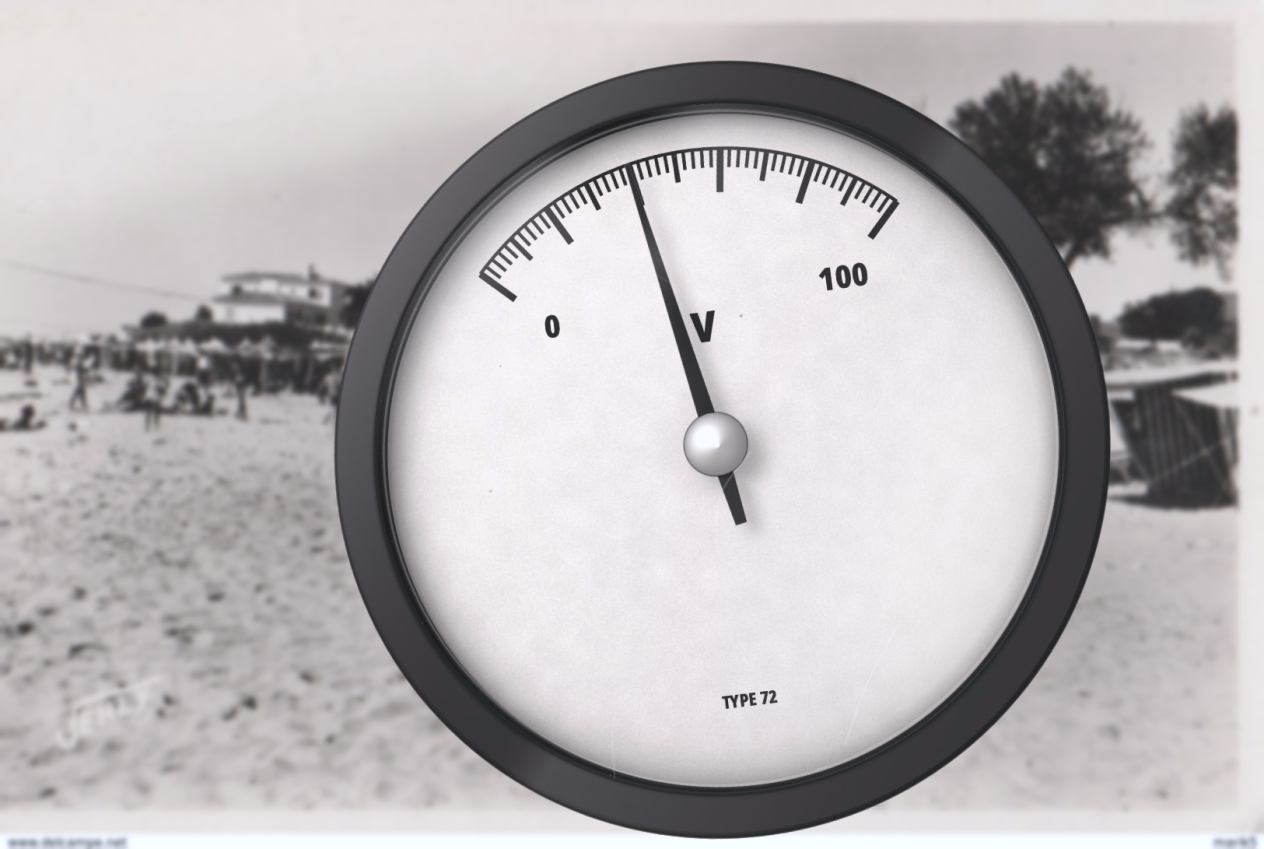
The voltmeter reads 40 (V)
